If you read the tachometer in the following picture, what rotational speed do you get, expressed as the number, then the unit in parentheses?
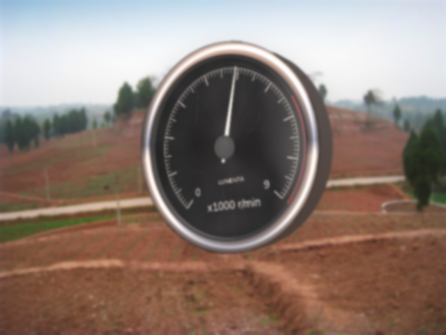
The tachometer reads 5000 (rpm)
